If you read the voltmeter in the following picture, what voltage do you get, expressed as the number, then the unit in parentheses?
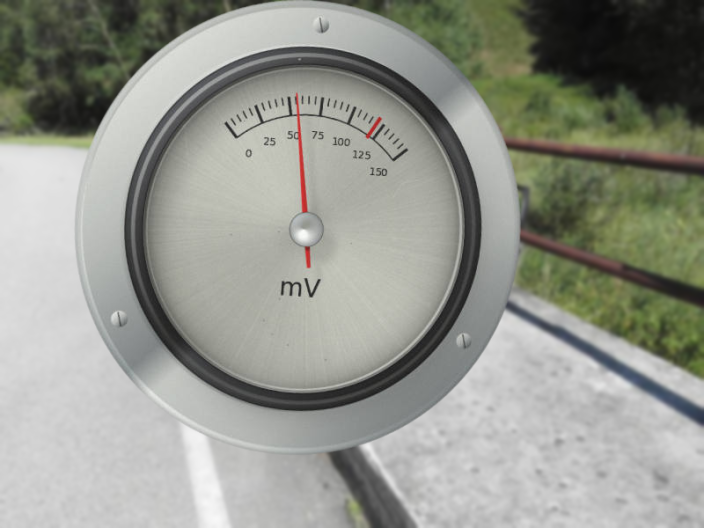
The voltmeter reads 55 (mV)
